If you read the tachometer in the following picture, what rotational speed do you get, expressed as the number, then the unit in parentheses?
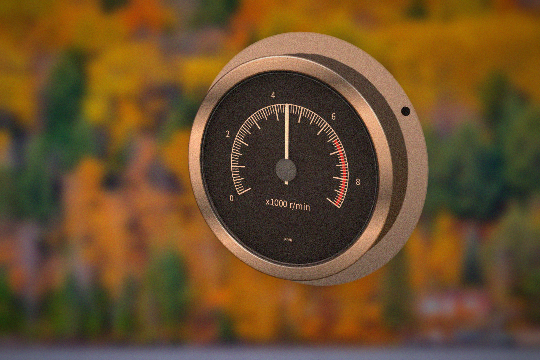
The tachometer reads 4500 (rpm)
